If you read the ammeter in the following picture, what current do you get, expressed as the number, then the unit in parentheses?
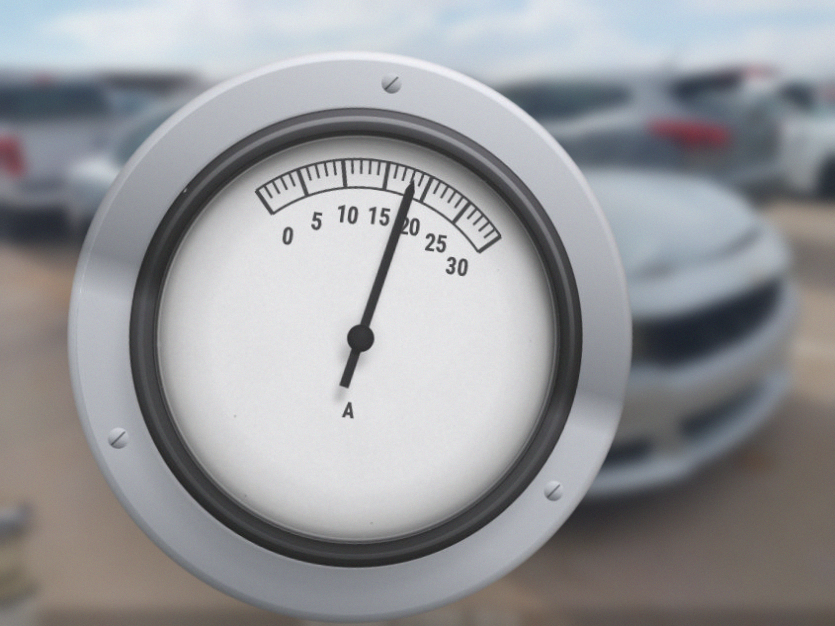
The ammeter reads 18 (A)
